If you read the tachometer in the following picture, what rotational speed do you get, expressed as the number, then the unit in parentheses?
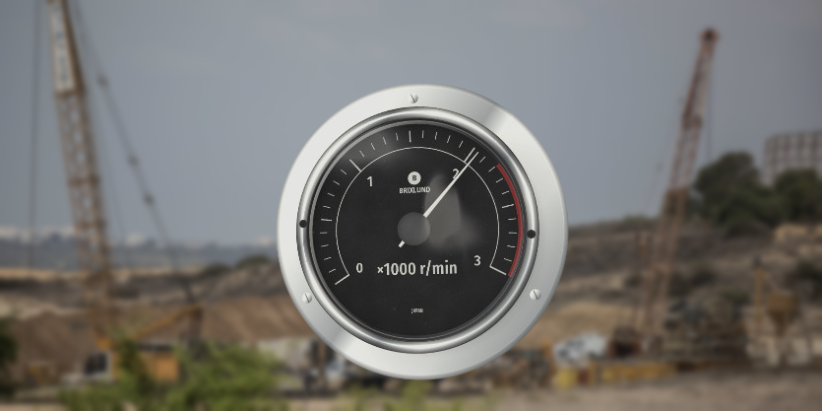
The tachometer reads 2050 (rpm)
